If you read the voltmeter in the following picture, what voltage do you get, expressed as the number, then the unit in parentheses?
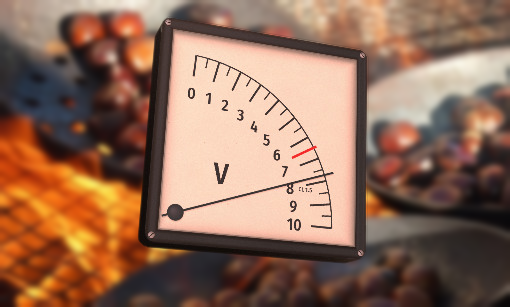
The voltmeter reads 7.75 (V)
